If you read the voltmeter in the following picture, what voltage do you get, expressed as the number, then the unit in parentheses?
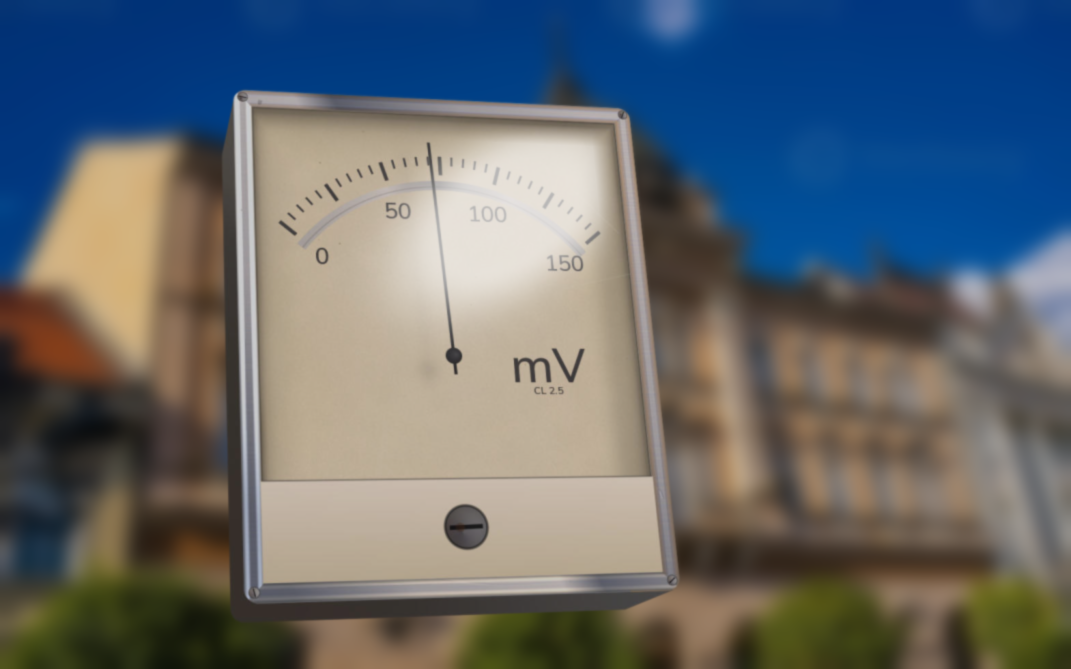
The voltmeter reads 70 (mV)
